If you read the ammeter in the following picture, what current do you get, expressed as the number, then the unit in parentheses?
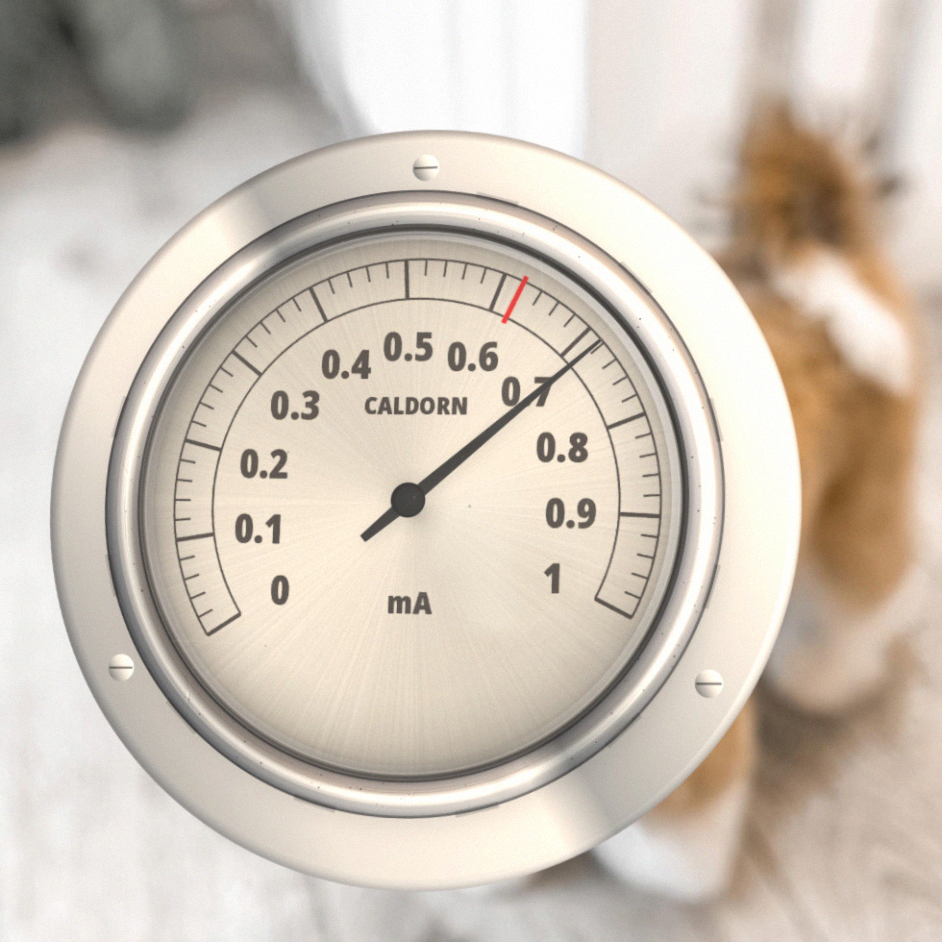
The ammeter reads 0.72 (mA)
